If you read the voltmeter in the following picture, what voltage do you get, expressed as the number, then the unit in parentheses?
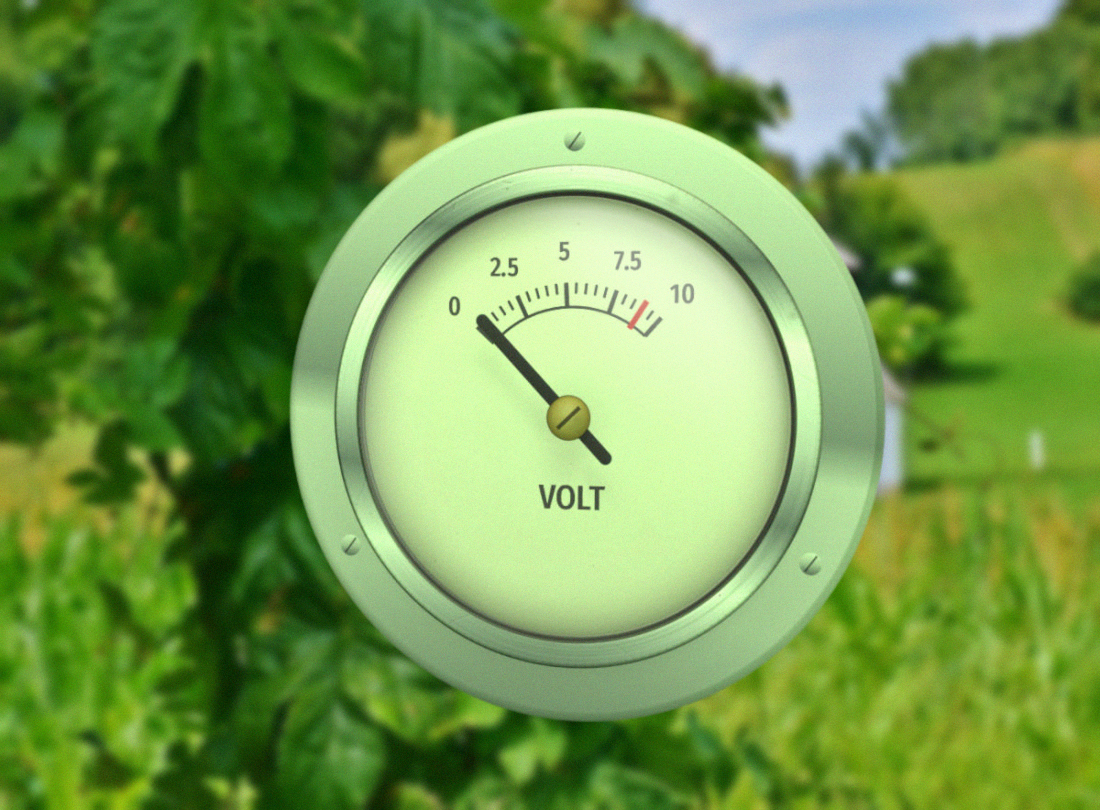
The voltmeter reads 0.5 (V)
